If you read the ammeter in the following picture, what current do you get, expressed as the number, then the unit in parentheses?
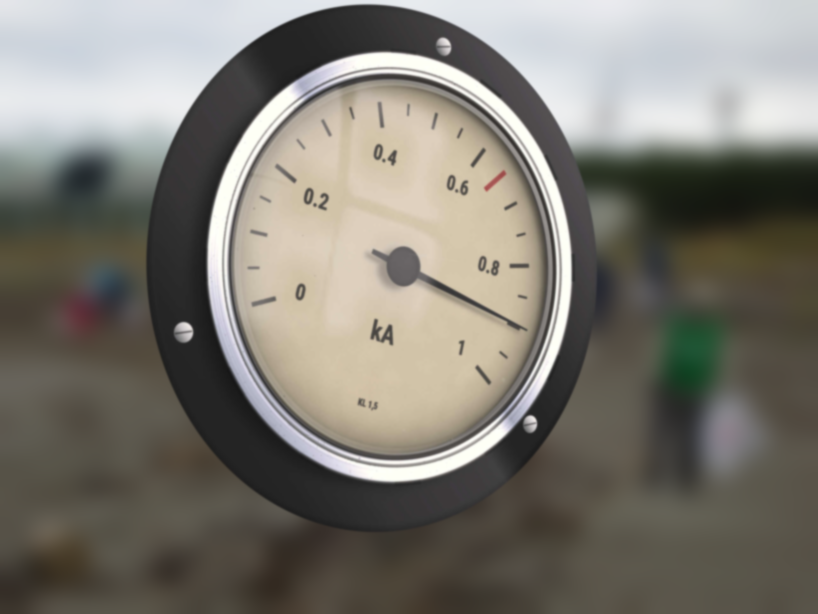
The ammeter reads 0.9 (kA)
